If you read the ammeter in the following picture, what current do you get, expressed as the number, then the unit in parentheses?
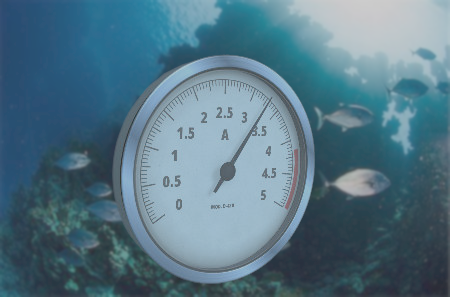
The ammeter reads 3.25 (A)
